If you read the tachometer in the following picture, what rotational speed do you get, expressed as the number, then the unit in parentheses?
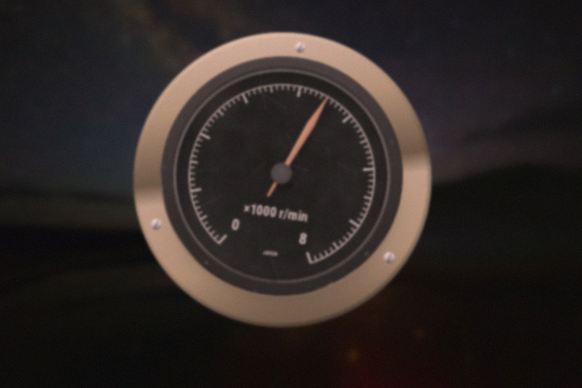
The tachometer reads 4500 (rpm)
